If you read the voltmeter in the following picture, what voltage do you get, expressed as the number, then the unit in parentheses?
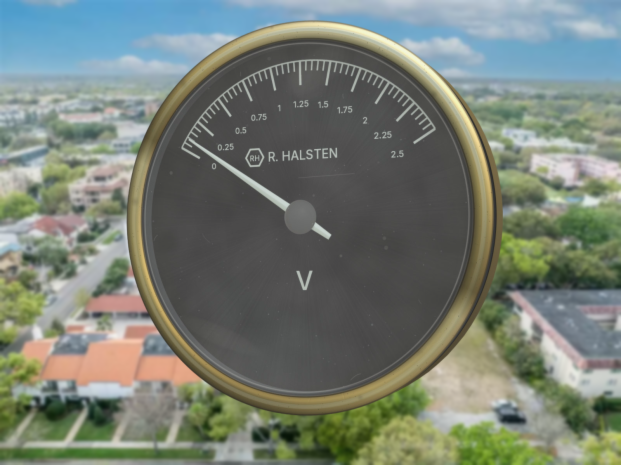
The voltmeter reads 0.1 (V)
